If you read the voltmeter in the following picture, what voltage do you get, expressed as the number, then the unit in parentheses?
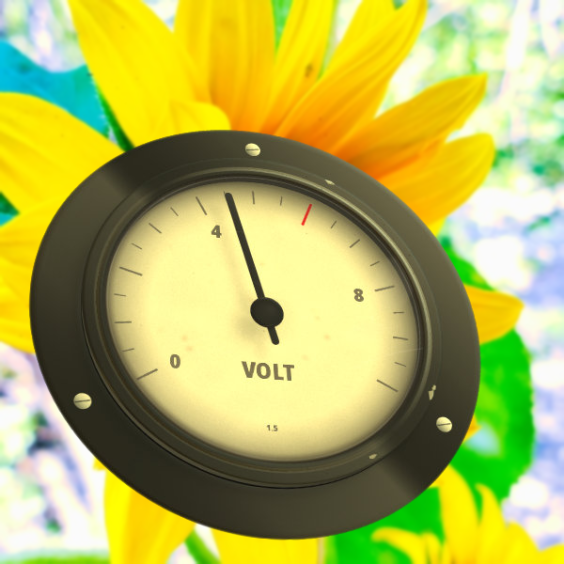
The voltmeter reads 4.5 (V)
